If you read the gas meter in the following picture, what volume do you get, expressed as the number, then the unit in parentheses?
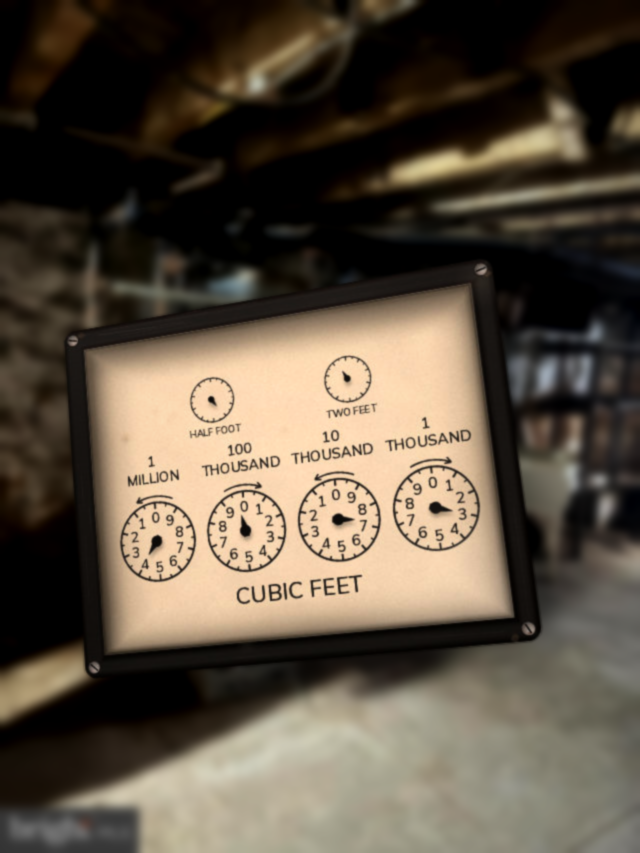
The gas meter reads 397300 (ft³)
